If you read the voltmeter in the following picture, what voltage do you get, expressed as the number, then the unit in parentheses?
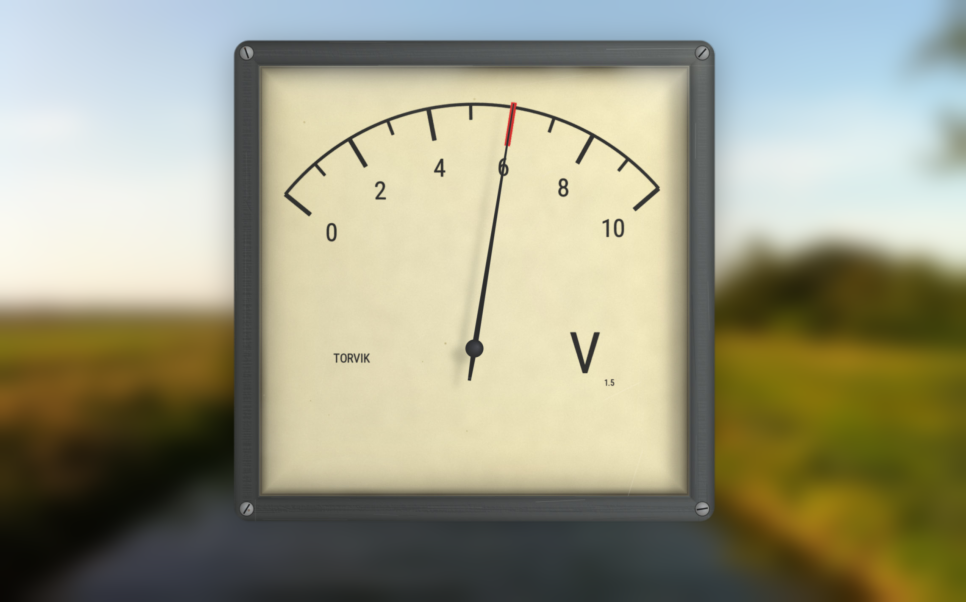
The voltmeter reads 6 (V)
